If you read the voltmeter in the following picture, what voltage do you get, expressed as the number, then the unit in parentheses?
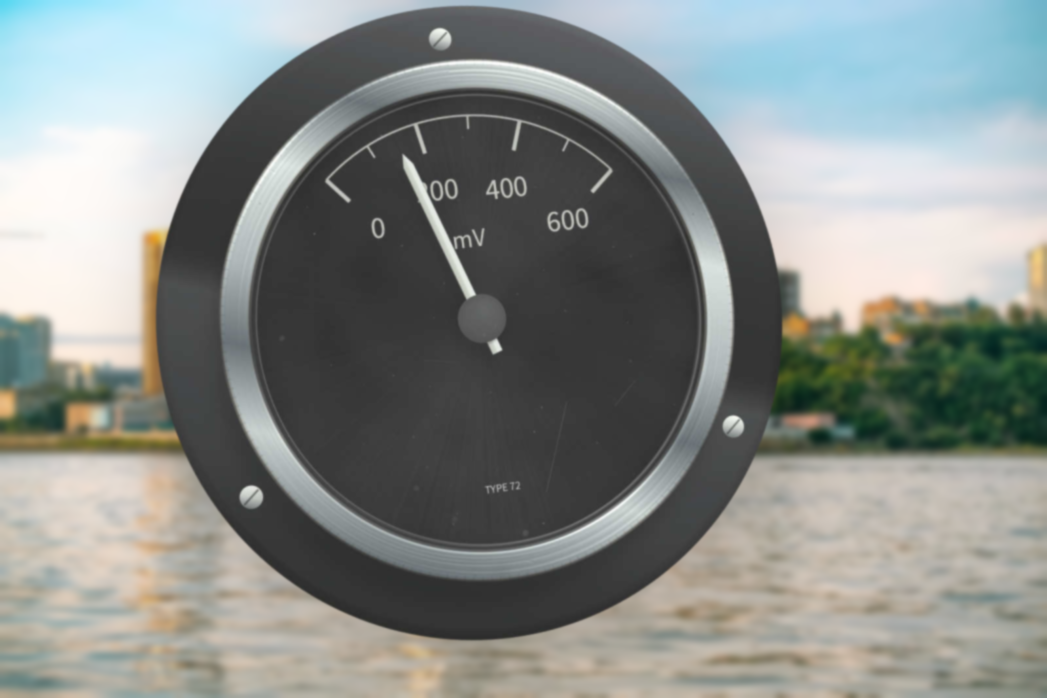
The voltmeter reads 150 (mV)
